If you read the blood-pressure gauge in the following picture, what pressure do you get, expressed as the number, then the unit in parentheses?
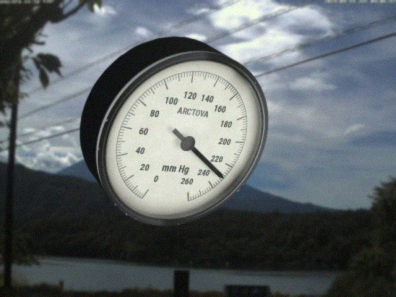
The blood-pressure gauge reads 230 (mmHg)
